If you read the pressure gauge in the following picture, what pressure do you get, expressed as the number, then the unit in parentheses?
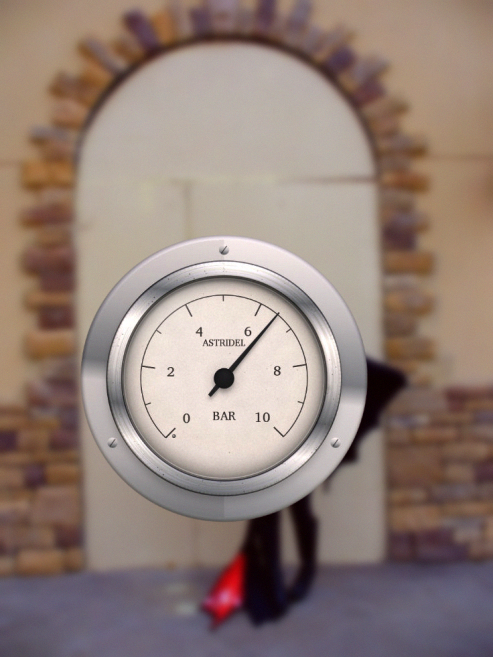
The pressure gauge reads 6.5 (bar)
